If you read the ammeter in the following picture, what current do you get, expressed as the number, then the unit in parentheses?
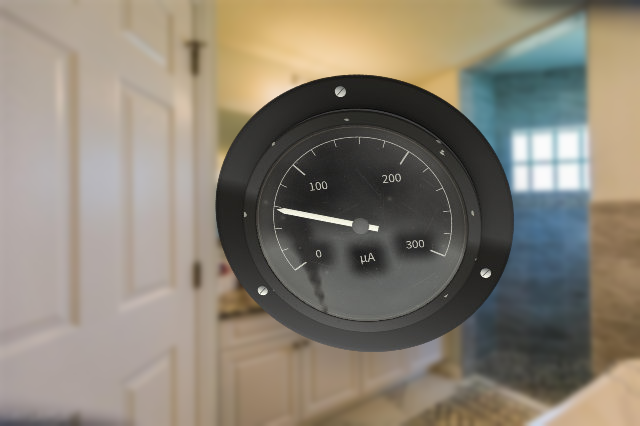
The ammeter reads 60 (µA)
